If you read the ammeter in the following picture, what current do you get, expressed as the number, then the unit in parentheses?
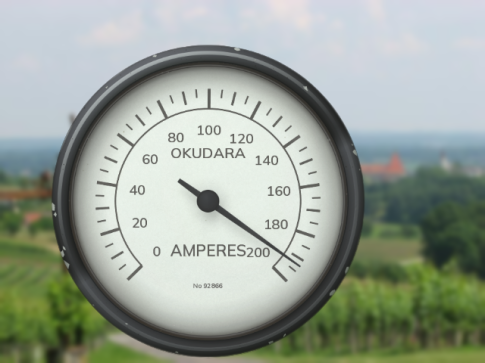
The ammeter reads 192.5 (A)
